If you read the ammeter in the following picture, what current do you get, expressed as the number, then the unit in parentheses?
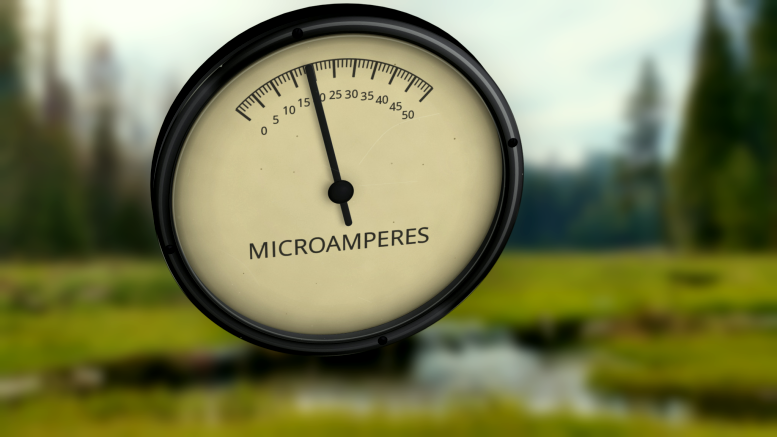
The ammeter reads 19 (µA)
